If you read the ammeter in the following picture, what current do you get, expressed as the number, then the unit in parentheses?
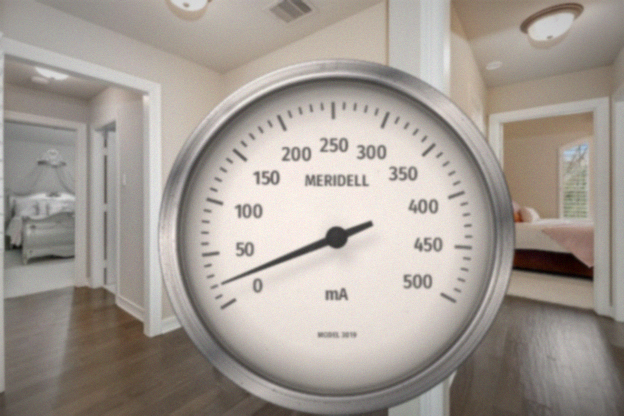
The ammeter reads 20 (mA)
